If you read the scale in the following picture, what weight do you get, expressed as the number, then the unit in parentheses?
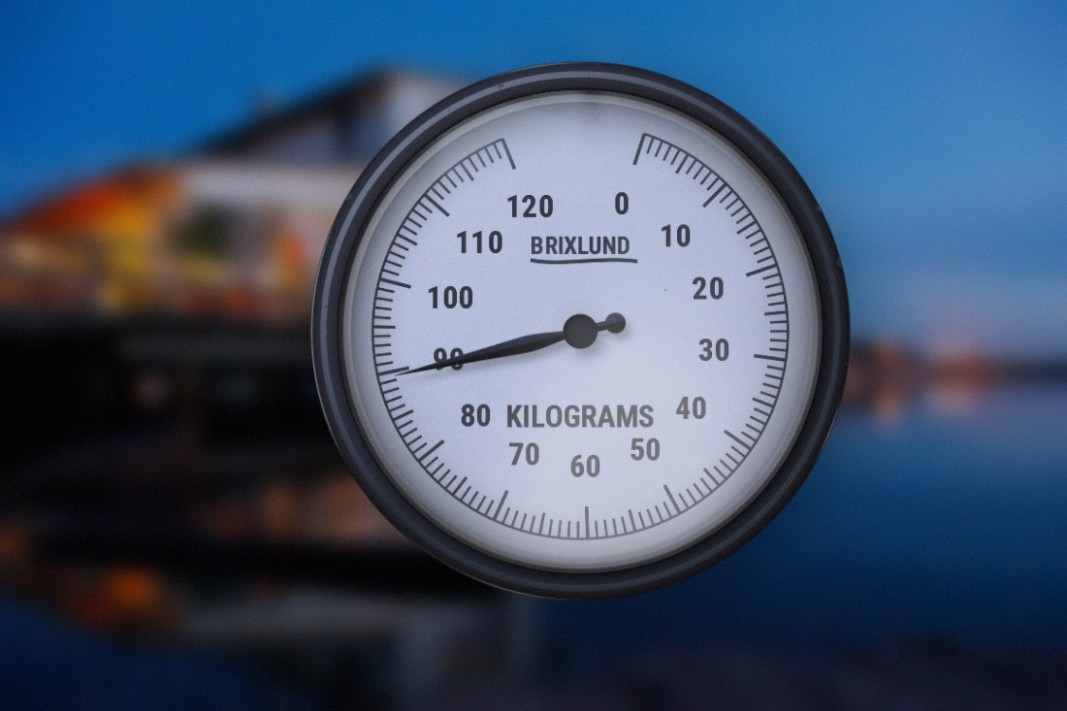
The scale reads 89.5 (kg)
